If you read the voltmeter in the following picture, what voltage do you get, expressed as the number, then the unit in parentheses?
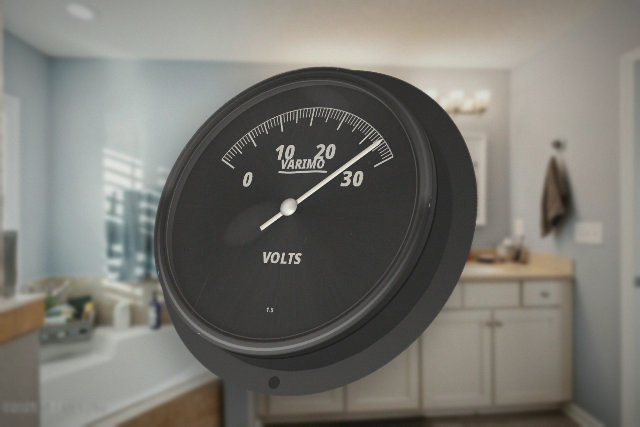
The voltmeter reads 27.5 (V)
